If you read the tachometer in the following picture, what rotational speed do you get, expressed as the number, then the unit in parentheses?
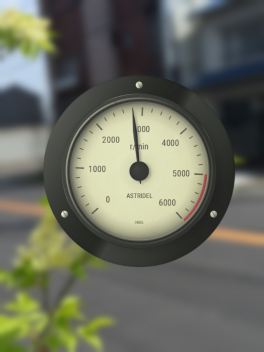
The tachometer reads 2800 (rpm)
